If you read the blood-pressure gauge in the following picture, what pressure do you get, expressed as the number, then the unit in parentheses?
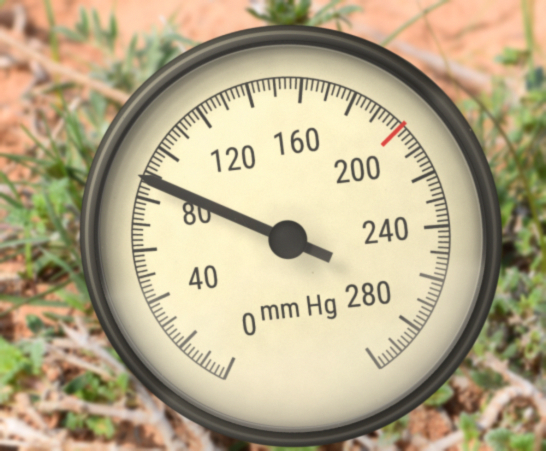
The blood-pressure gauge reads 88 (mmHg)
